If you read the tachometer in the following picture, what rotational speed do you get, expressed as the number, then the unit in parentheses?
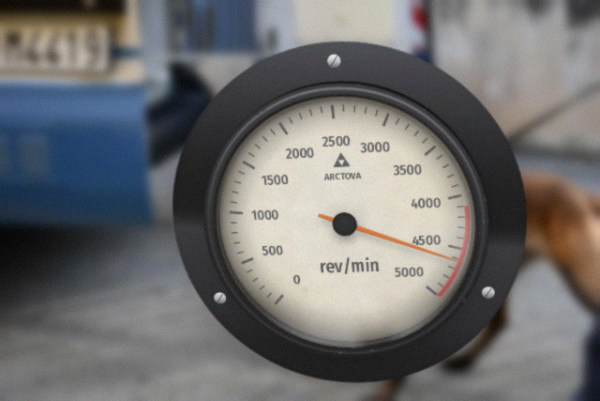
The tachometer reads 4600 (rpm)
